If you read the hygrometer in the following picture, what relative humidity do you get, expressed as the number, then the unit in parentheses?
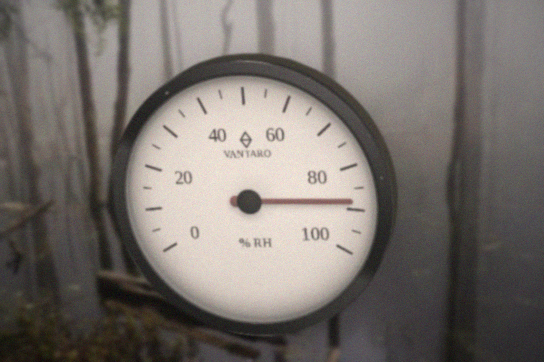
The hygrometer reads 87.5 (%)
